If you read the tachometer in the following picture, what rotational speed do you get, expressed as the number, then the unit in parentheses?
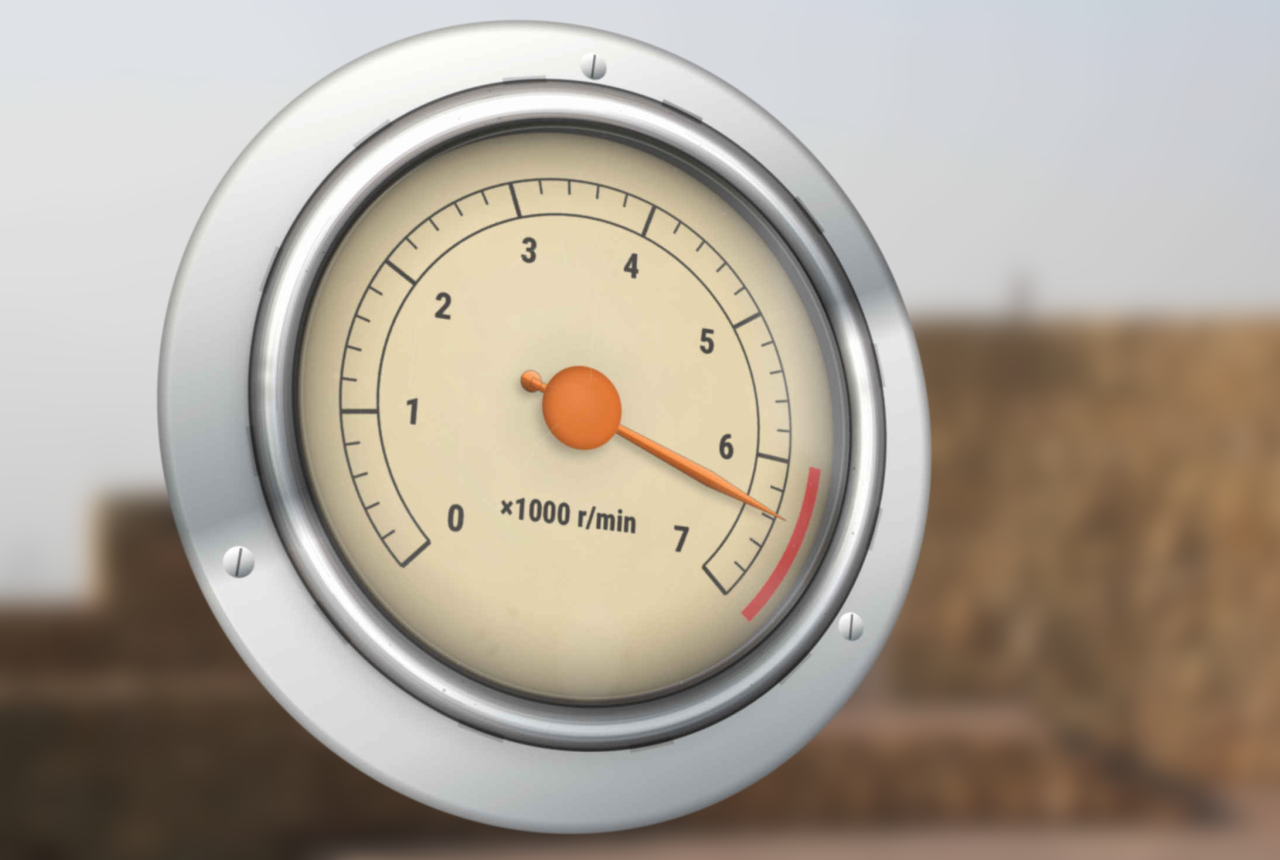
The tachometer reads 6400 (rpm)
